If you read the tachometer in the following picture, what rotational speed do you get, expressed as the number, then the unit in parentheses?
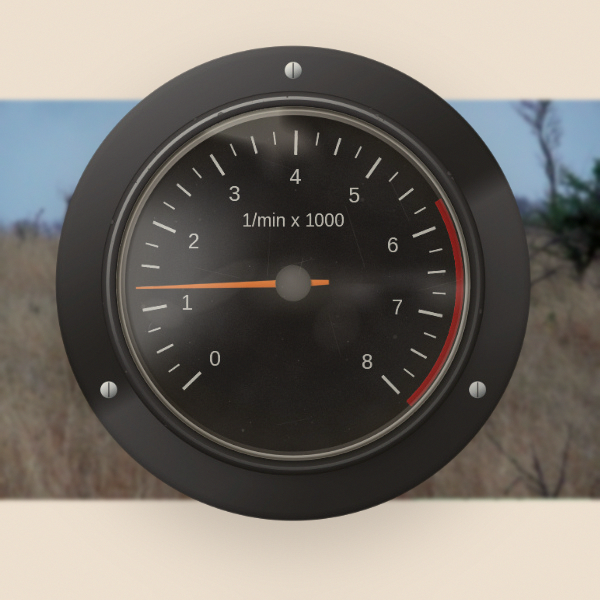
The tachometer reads 1250 (rpm)
